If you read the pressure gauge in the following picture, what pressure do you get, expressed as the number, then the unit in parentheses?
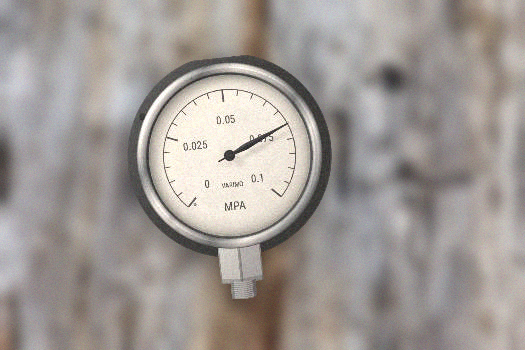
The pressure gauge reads 0.075 (MPa)
